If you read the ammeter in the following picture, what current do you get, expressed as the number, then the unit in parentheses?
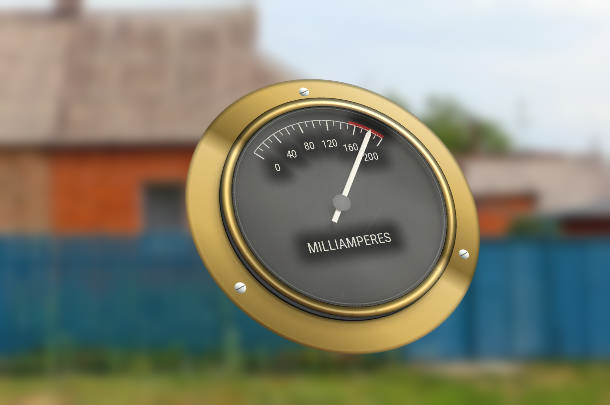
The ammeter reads 180 (mA)
